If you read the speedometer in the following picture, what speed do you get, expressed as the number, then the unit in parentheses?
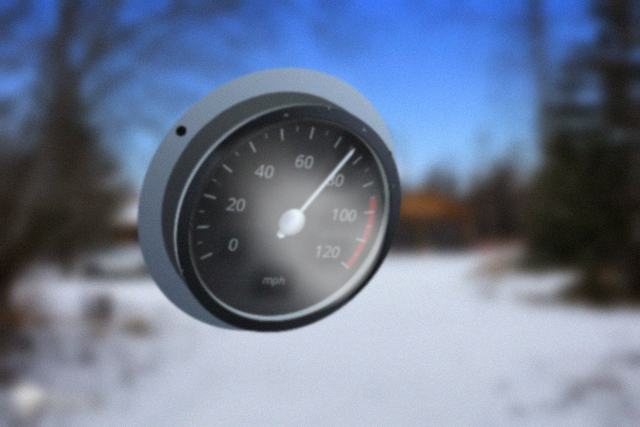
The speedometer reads 75 (mph)
